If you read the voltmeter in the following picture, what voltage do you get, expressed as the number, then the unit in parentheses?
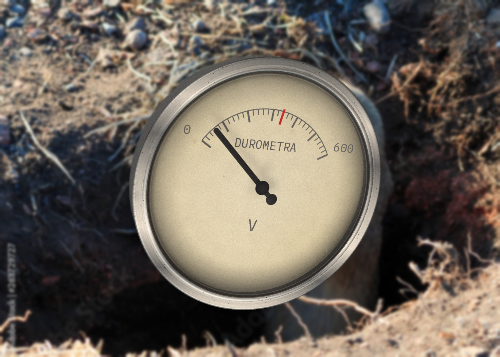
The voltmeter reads 60 (V)
